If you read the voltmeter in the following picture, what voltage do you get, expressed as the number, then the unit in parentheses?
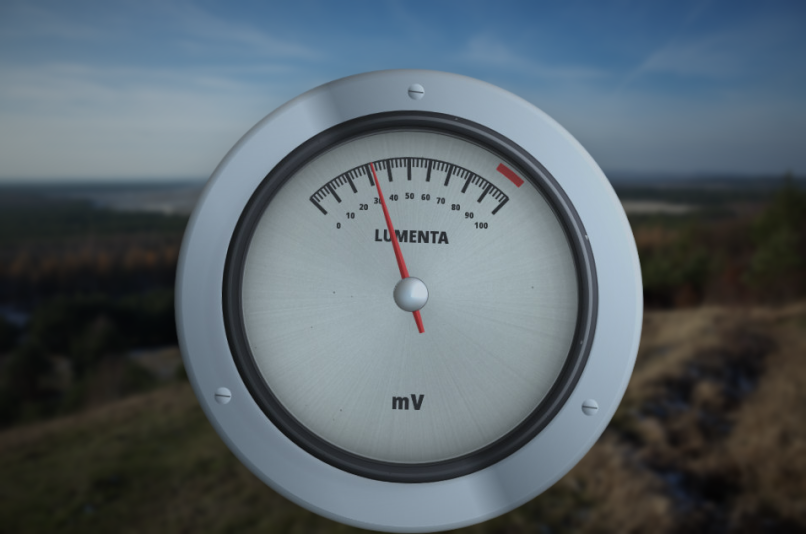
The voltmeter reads 32 (mV)
